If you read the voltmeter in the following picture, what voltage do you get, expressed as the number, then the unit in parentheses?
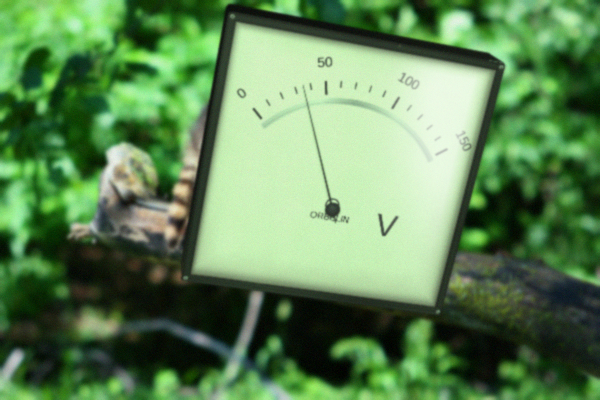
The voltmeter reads 35 (V)
